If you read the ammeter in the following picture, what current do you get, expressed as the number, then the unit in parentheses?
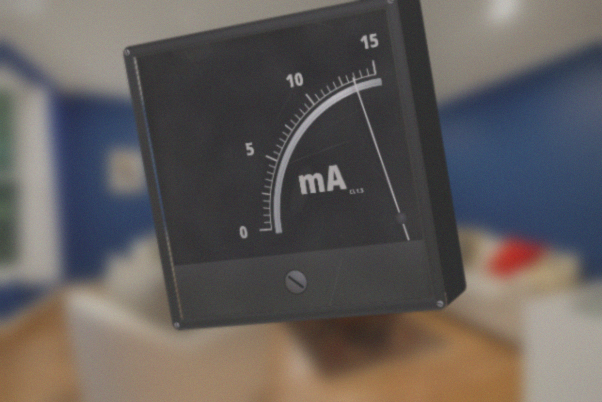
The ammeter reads 13.5 (mA)
